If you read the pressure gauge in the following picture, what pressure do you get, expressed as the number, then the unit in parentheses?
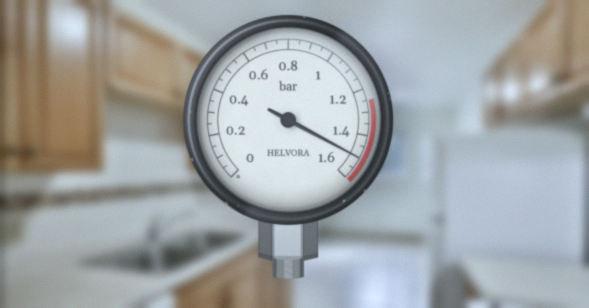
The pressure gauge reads 1.5 (bar)
